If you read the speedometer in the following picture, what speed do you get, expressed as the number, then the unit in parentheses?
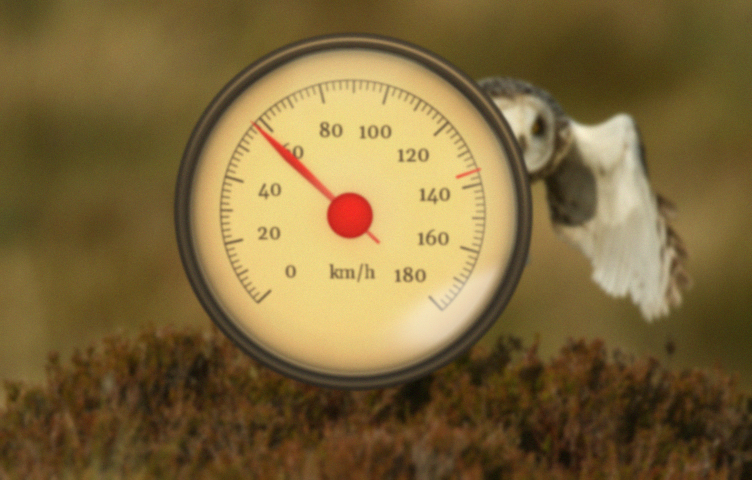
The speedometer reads 58 (km/h)
